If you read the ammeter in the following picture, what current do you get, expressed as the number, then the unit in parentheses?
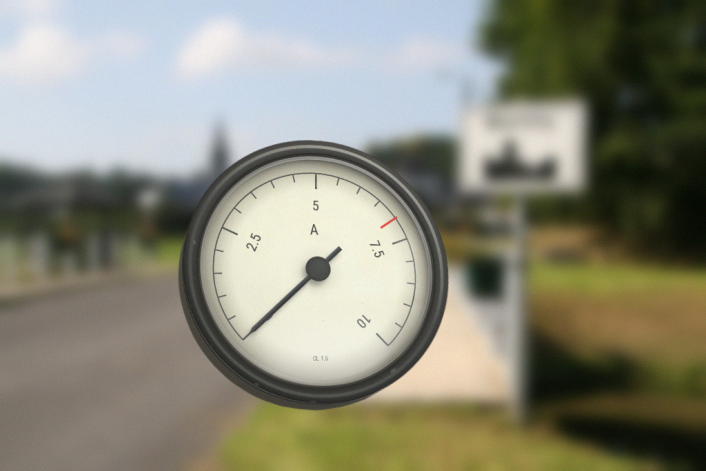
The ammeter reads 0 (A)
